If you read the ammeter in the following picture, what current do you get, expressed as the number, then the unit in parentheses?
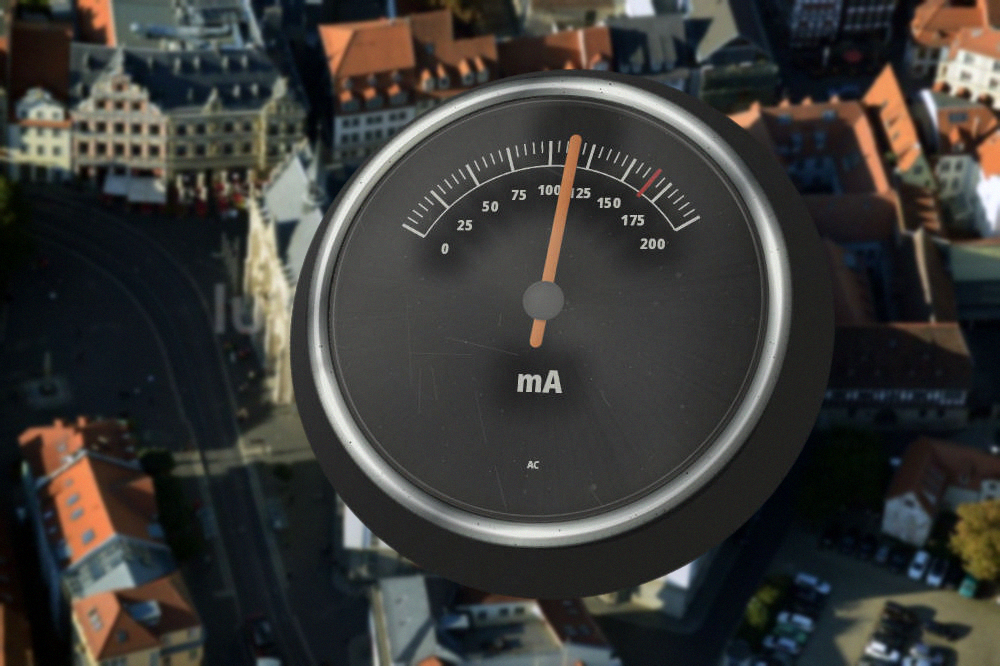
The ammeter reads 115 (mA)
